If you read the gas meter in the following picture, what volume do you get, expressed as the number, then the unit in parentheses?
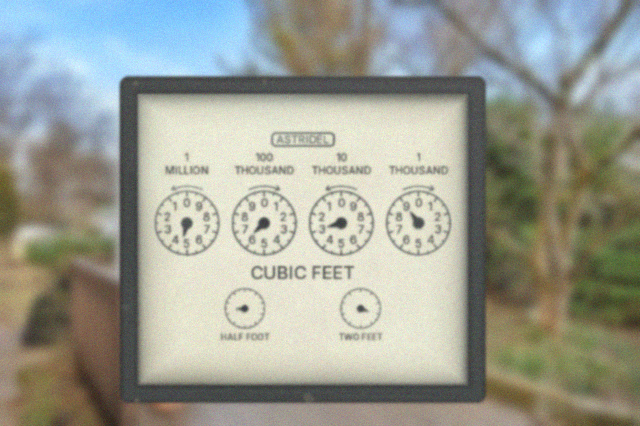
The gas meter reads 462900 (ft³)
